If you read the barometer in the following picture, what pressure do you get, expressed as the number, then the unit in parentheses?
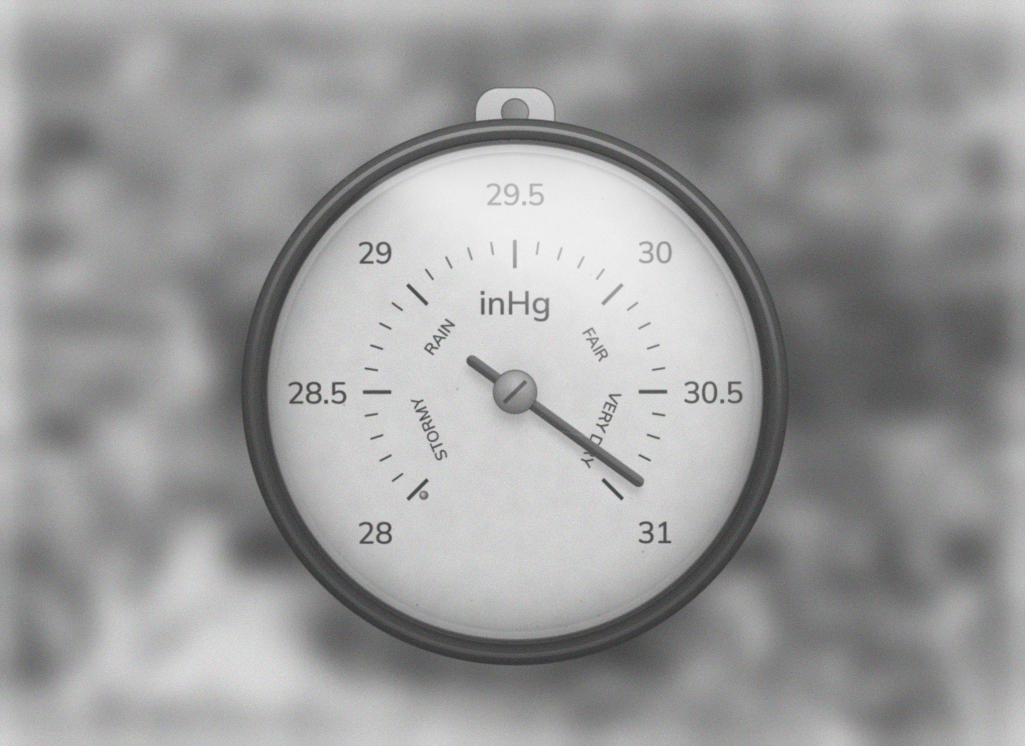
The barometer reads 30.9 (inHg)
